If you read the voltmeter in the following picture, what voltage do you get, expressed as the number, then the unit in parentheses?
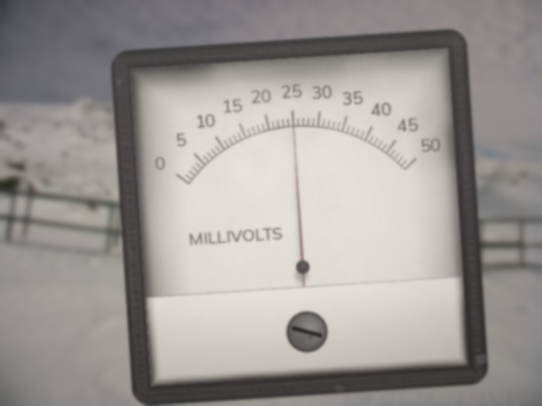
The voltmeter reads 25 (mV)
